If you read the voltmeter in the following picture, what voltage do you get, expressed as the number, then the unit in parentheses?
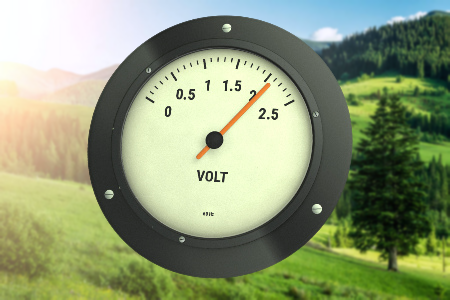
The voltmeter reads 2.1 (V)
